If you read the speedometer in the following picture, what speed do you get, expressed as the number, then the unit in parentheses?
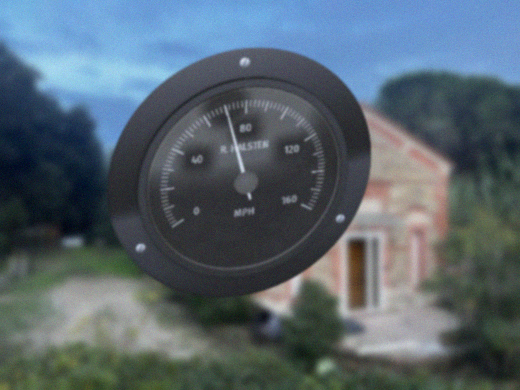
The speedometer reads 70 (mph)
